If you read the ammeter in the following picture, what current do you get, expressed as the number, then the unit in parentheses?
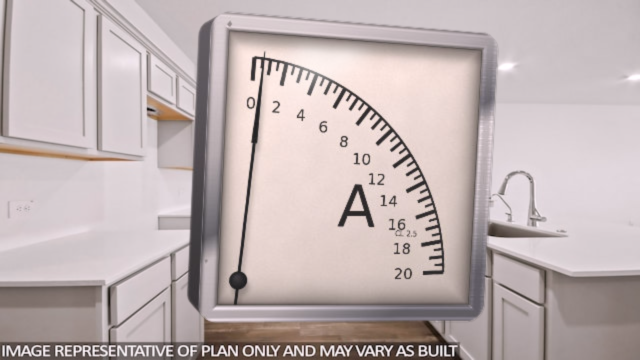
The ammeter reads 0.5 (A)
